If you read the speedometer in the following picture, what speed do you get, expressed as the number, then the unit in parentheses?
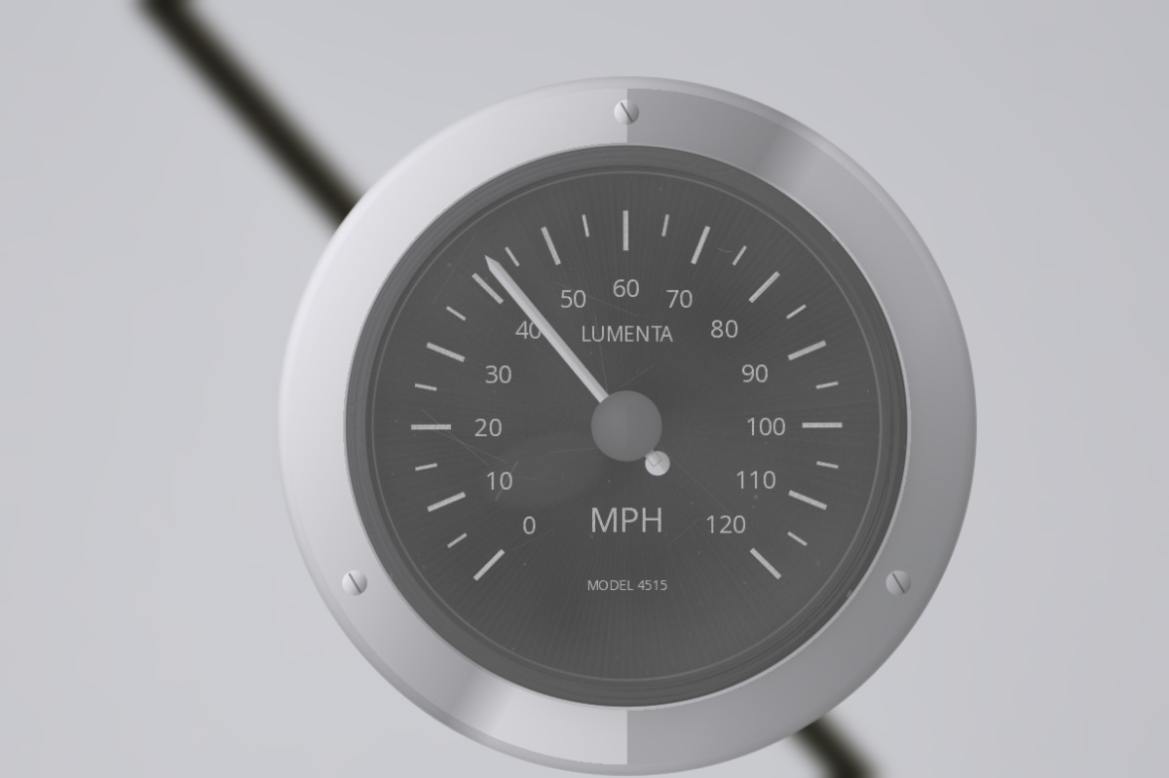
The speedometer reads 42.5 (mph)
